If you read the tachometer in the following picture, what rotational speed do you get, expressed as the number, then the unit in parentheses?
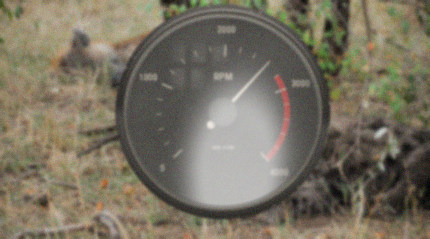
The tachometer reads 2600 (rpm)
